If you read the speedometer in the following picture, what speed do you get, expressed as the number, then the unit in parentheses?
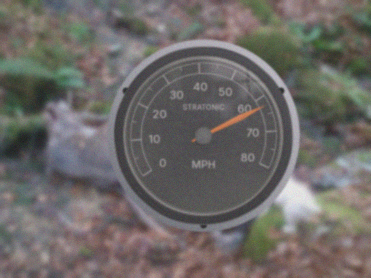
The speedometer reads 62.5 (mph)
